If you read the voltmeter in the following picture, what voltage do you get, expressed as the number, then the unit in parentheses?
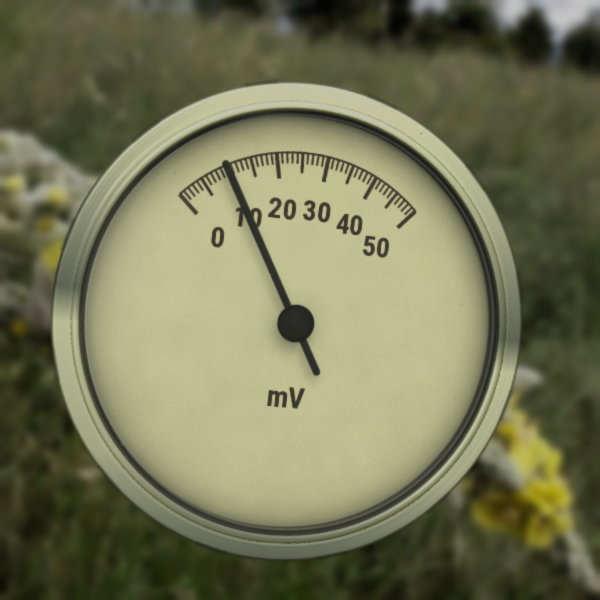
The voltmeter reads 10 (mV)
